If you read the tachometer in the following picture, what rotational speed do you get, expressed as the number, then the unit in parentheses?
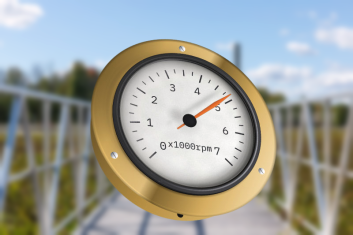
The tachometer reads 4875 (rpm)
